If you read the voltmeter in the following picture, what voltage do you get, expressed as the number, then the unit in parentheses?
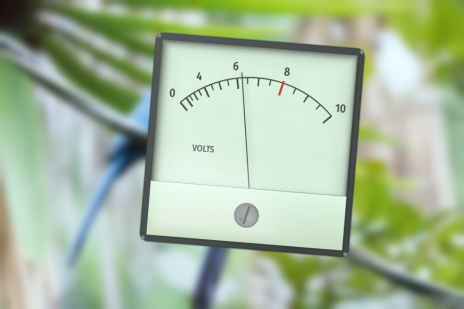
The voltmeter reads 6.25 (V)
